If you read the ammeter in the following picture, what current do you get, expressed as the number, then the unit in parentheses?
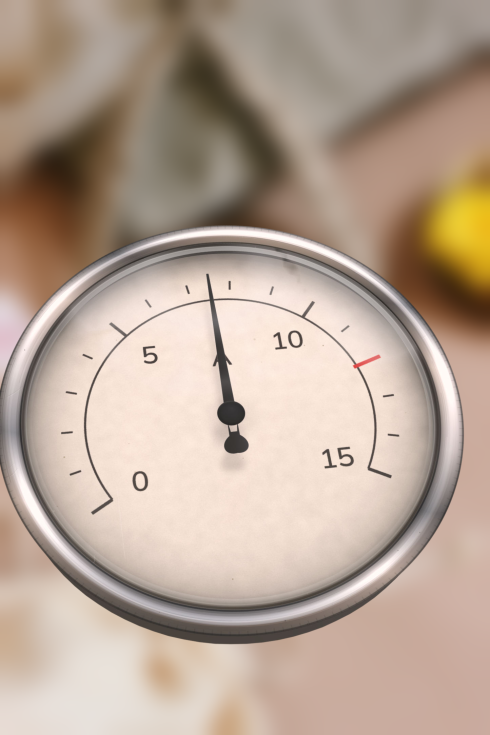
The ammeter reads 7.5 (A)
